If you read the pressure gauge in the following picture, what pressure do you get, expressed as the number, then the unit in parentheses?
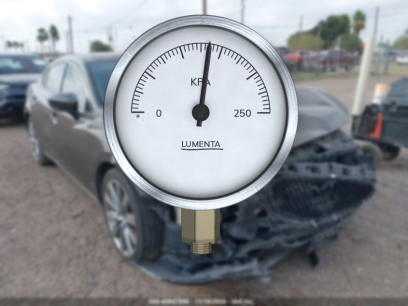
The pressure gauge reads 135 (kPa)
